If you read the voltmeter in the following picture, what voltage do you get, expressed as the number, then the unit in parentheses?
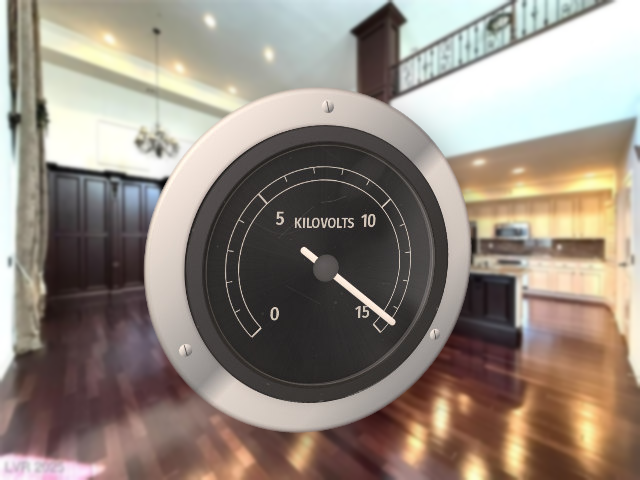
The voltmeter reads 14.5 (kV)
